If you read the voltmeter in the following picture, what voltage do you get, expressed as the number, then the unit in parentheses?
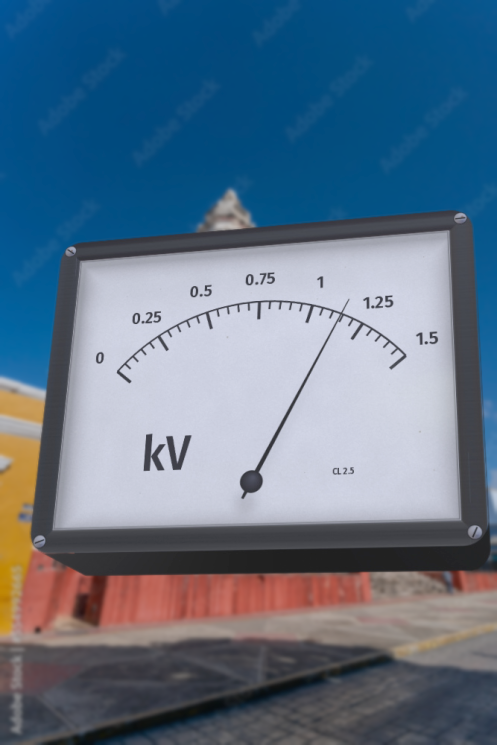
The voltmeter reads 1.15 (kV)
